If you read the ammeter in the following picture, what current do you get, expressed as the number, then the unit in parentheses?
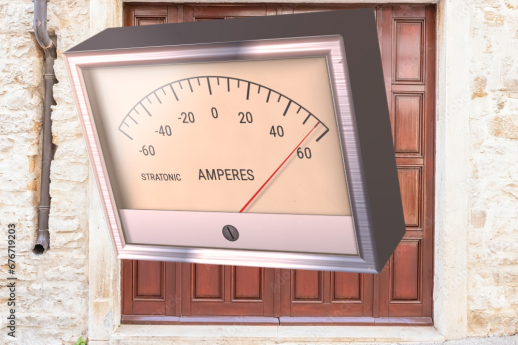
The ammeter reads 55 (A)
